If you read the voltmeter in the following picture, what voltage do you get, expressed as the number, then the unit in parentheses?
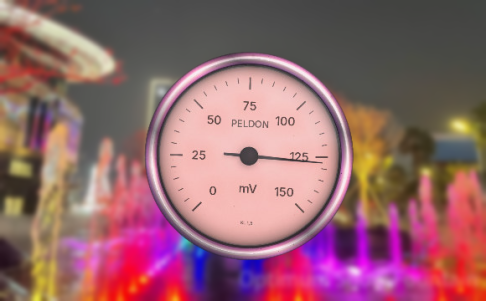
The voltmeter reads 127.5 (mV)
